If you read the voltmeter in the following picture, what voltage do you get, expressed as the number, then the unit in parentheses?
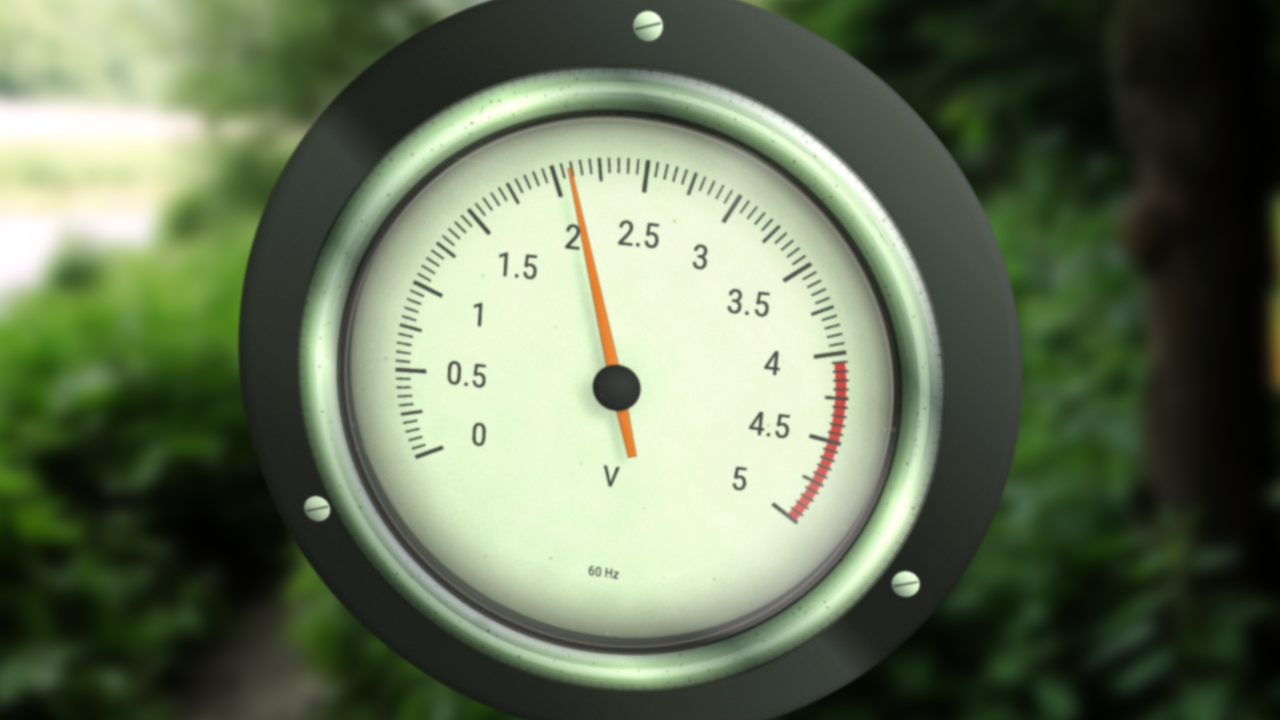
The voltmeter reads 2.1 (V)
